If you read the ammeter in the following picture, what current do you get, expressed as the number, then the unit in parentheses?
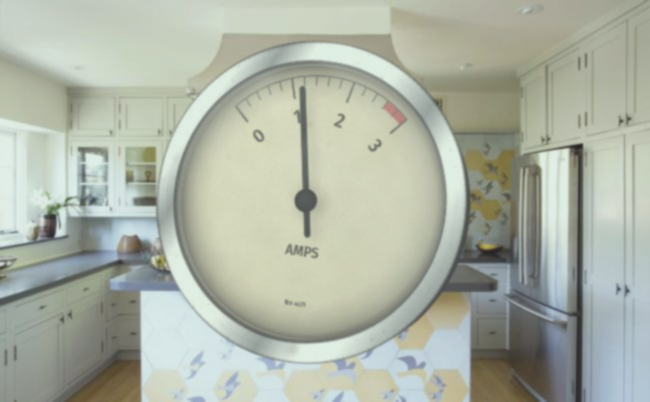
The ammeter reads 1.2 (A)
